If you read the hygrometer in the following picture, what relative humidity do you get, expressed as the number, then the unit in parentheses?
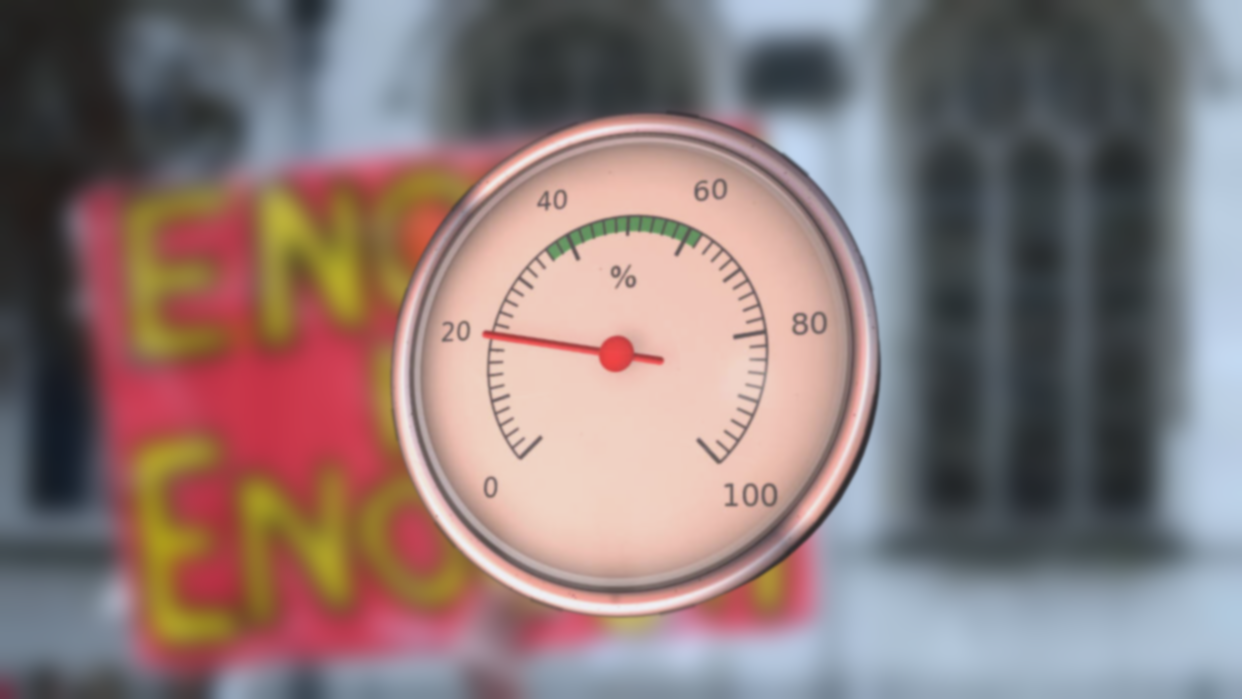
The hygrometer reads 20 (%)
